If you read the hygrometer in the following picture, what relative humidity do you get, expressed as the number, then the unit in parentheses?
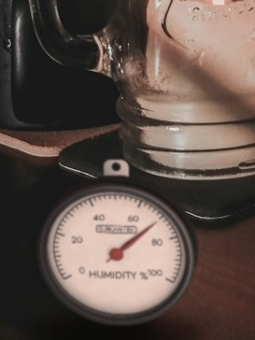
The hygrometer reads 70 (%)
